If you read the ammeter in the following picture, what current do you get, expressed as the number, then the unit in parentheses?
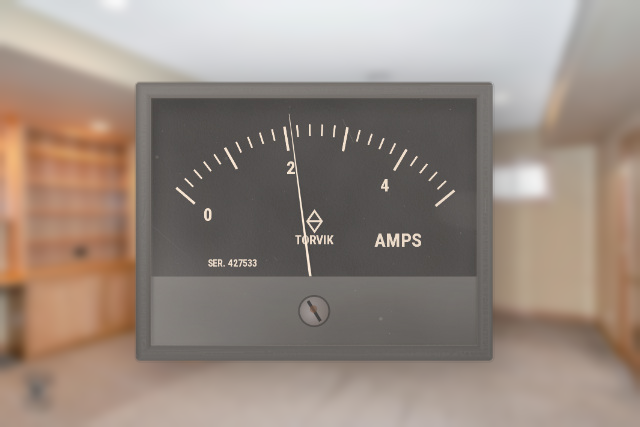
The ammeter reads 2.1 (A)
